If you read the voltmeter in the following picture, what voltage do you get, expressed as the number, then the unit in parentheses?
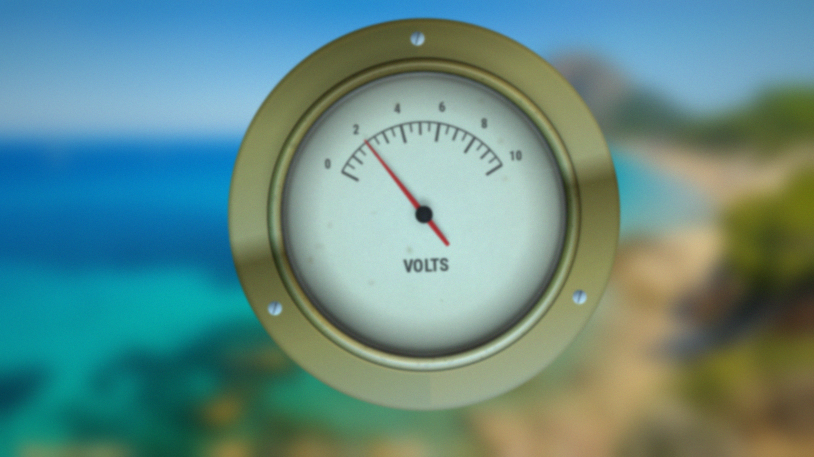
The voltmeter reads 2 (V)
